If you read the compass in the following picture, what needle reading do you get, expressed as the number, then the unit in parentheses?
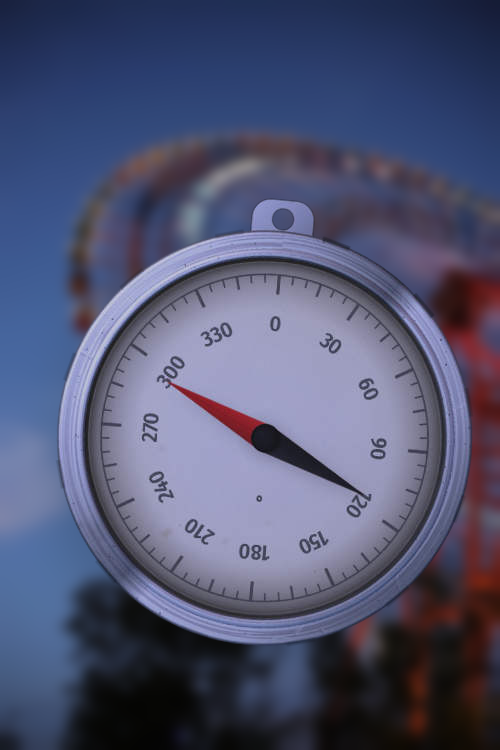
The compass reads 295 (°)
